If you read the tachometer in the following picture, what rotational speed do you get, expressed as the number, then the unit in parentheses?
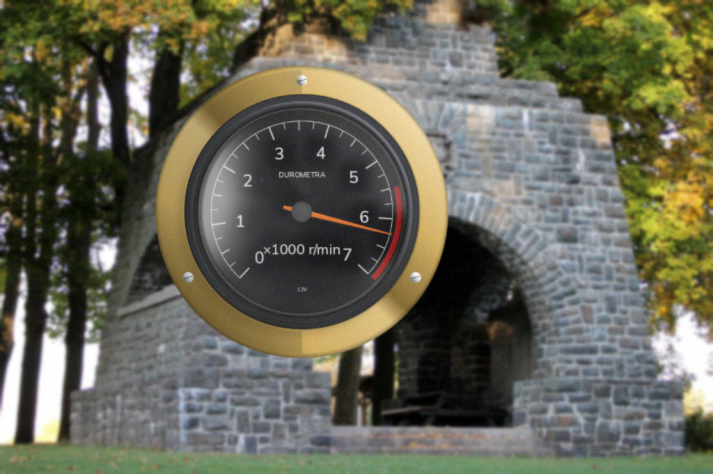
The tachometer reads 6250 (rpm)
